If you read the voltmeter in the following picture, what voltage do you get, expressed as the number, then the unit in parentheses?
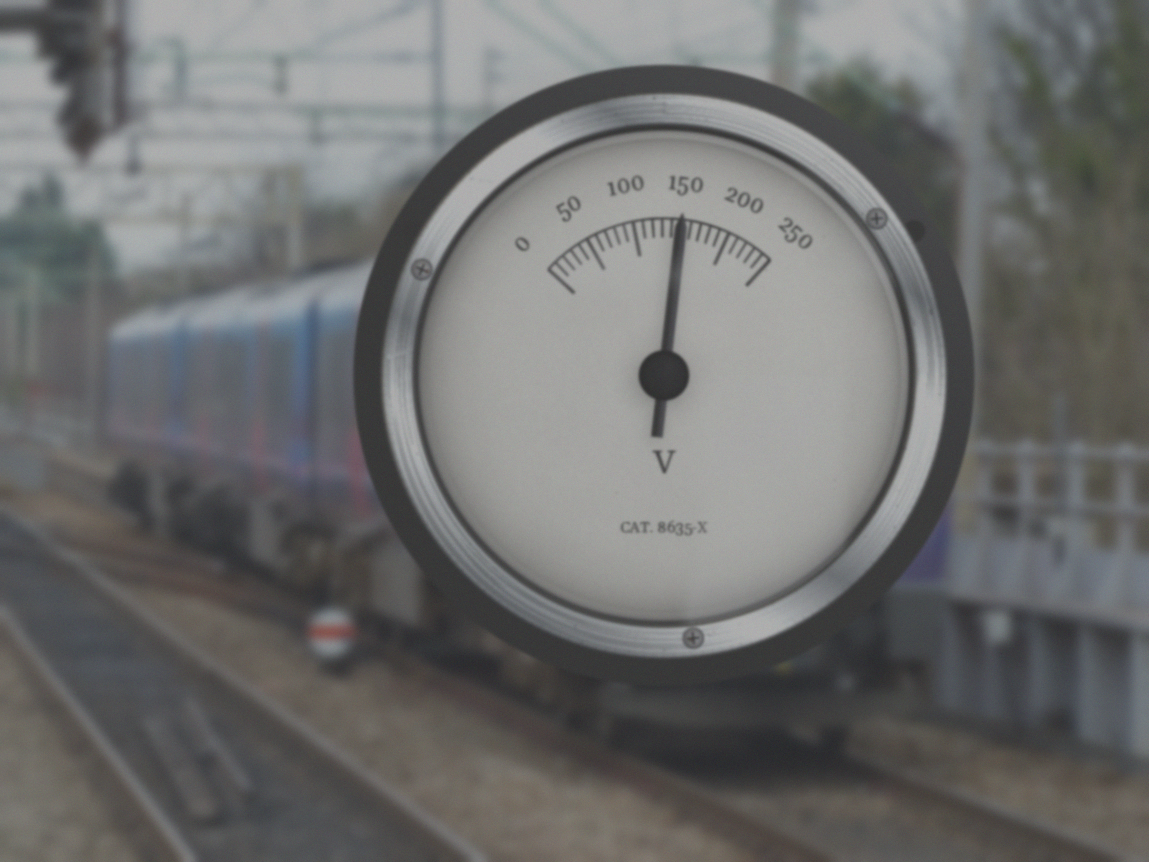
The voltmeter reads 150 (V)
